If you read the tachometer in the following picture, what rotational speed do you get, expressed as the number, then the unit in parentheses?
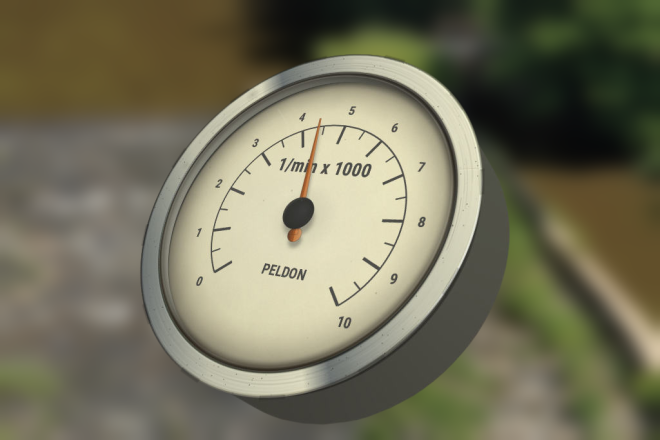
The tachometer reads 4500 (rpm)
